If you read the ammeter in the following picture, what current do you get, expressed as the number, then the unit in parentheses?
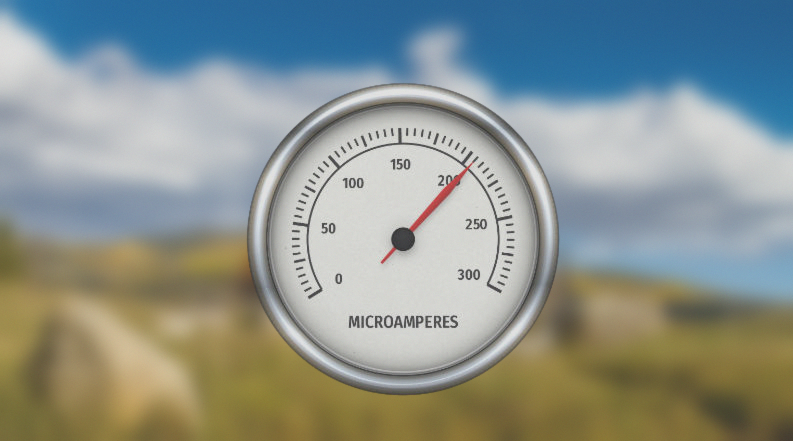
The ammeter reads 205 (µA)
